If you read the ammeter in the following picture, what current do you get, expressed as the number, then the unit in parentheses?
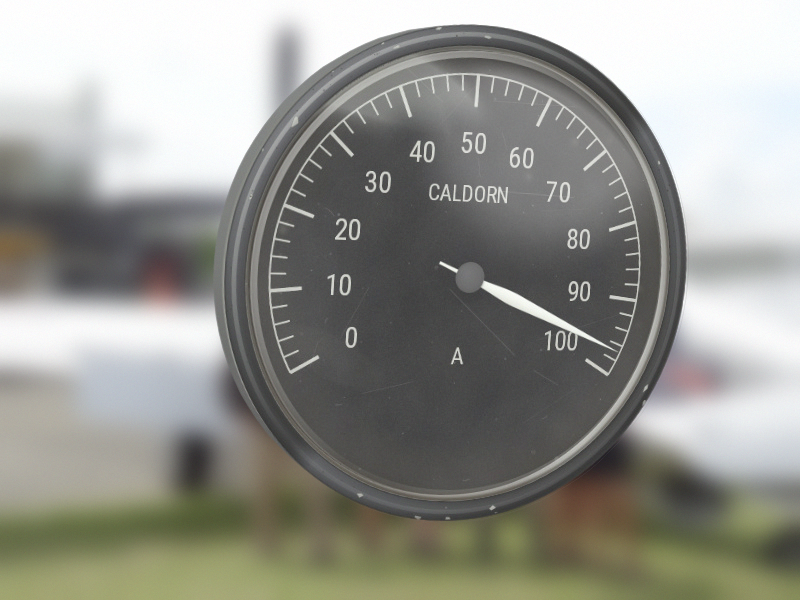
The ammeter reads 97 (A)
